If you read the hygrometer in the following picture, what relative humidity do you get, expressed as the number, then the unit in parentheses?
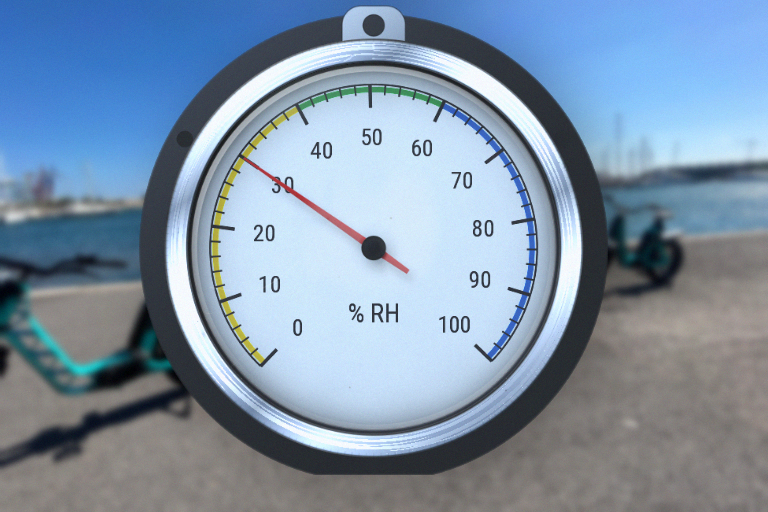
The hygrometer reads 30 (%)
